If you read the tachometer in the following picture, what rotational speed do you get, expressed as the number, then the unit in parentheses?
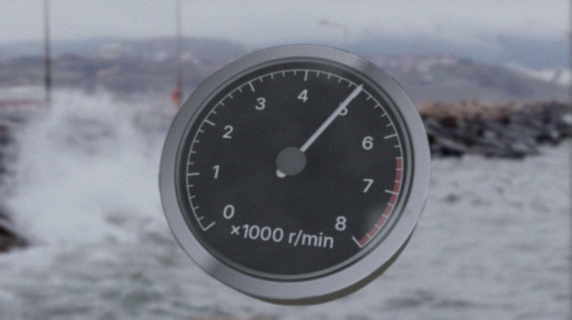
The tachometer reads 5000 (rpm)
